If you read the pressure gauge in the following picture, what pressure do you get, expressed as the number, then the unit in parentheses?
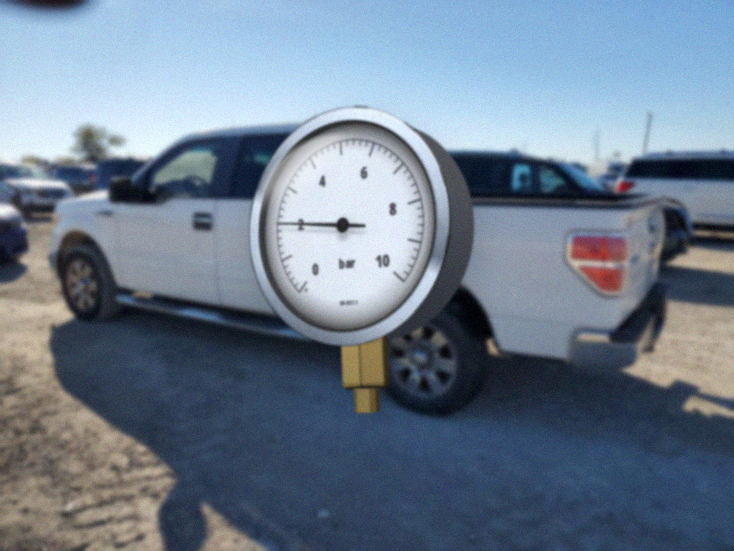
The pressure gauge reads 2 (bar)
